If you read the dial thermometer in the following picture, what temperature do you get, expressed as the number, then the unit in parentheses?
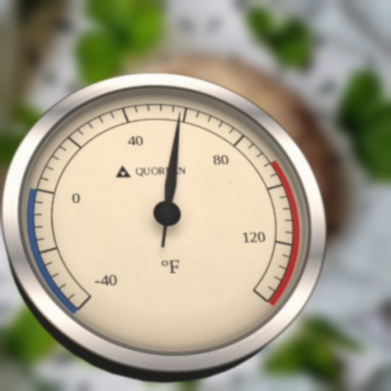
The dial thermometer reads 58 (°F)
